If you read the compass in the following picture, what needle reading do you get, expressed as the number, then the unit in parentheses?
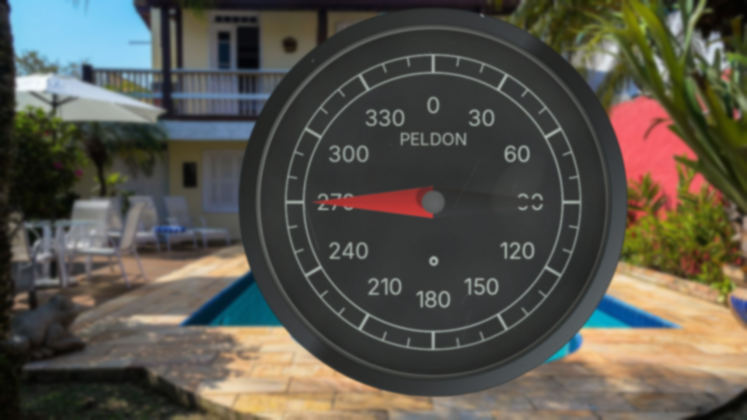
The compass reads 270 (°)
